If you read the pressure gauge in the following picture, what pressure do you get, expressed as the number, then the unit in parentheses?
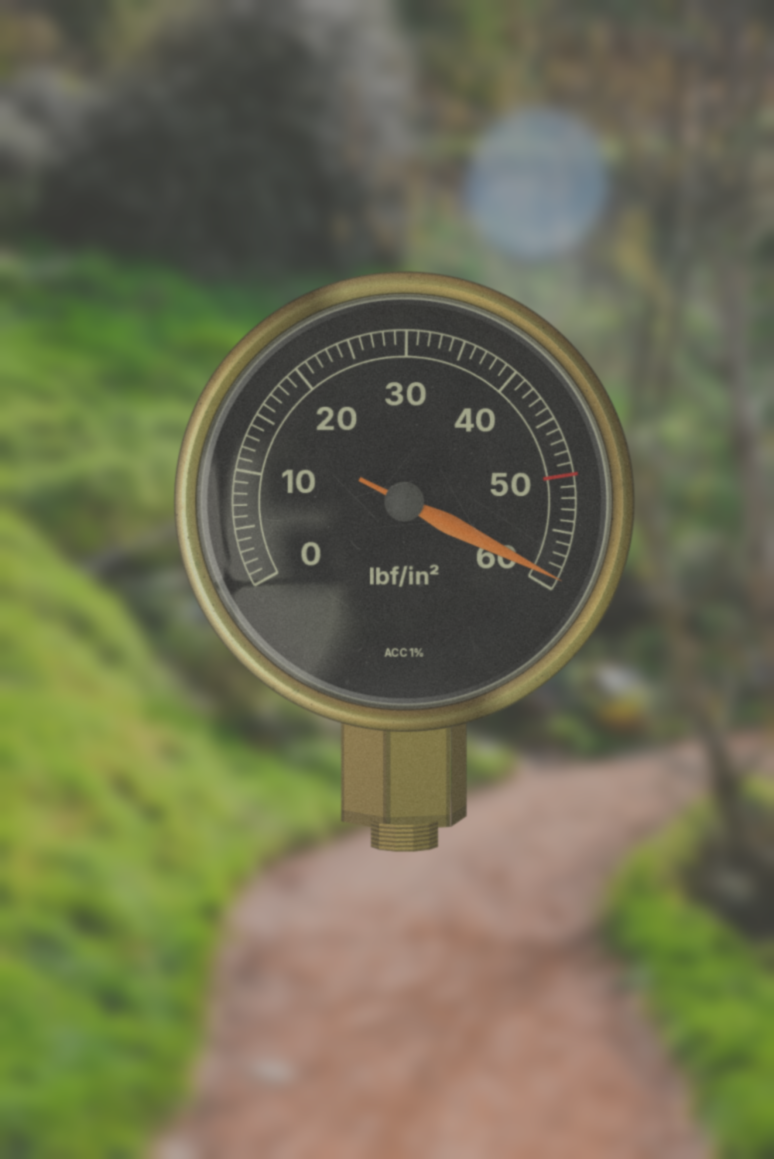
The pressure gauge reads 59 (psi)
